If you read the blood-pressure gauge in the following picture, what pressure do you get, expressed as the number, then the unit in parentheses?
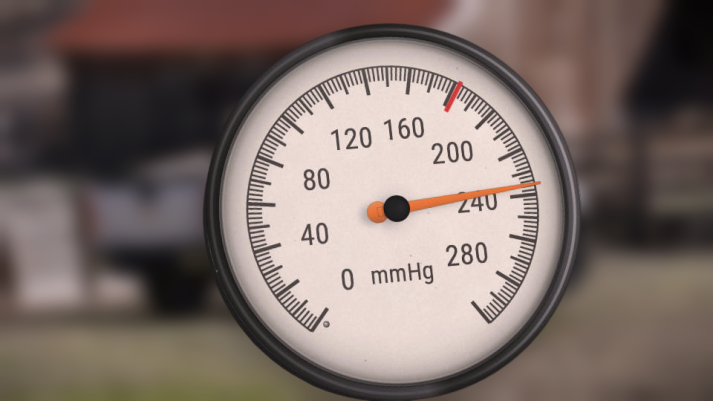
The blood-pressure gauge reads 236 (mmHg)
